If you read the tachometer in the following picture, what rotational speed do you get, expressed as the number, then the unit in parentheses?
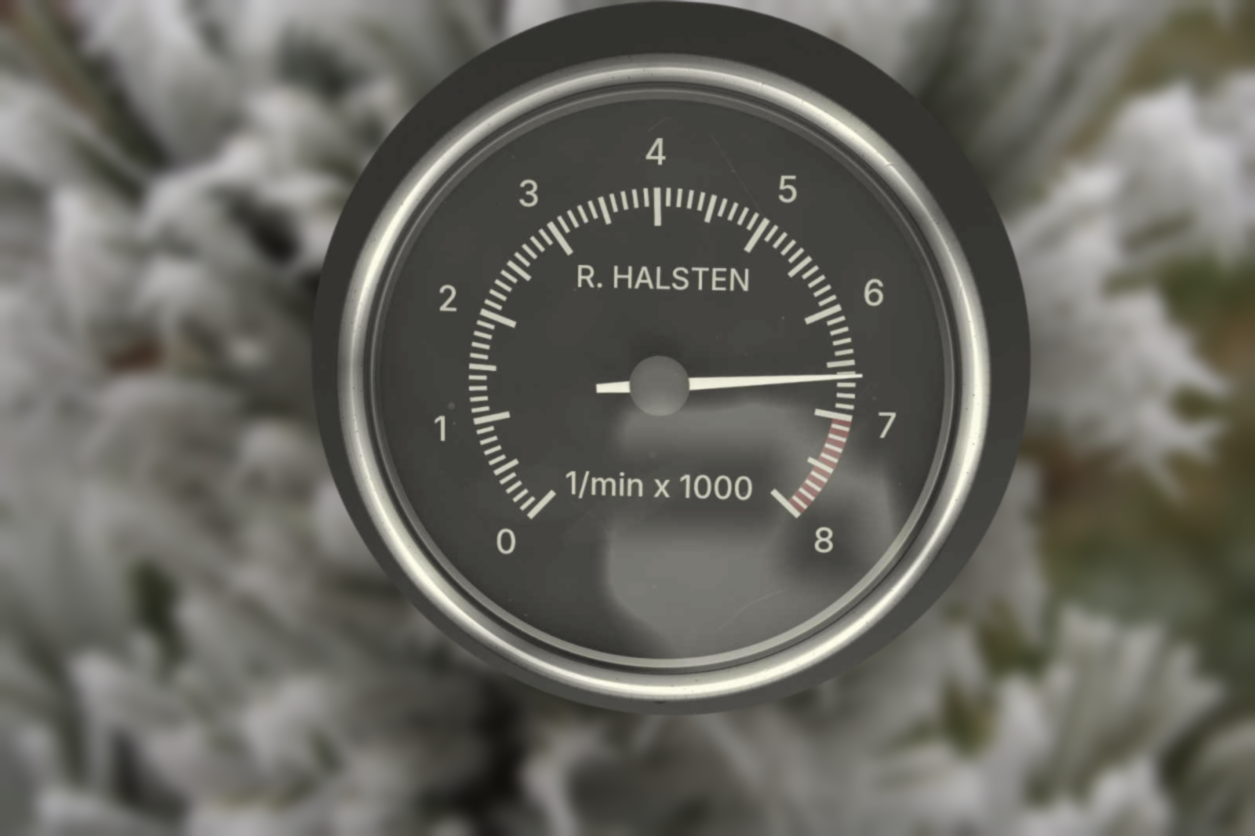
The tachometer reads 6600 (rpm)
